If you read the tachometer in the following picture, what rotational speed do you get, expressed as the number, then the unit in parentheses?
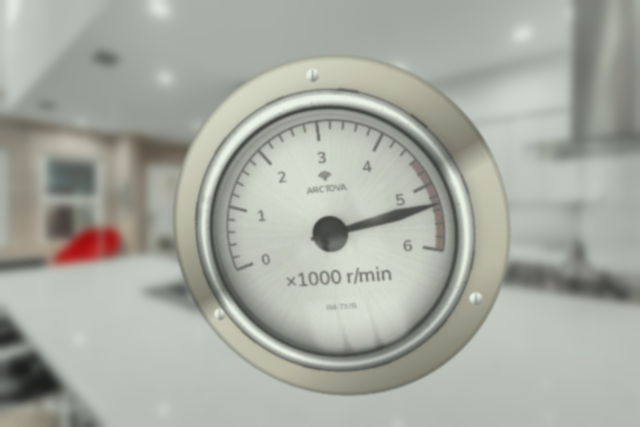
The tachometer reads 5300 (rpm)
